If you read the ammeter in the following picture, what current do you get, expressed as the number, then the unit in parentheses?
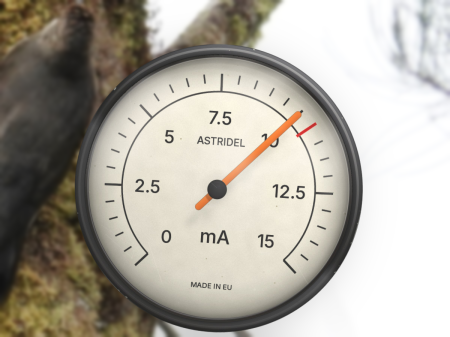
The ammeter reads 10 (mA)
